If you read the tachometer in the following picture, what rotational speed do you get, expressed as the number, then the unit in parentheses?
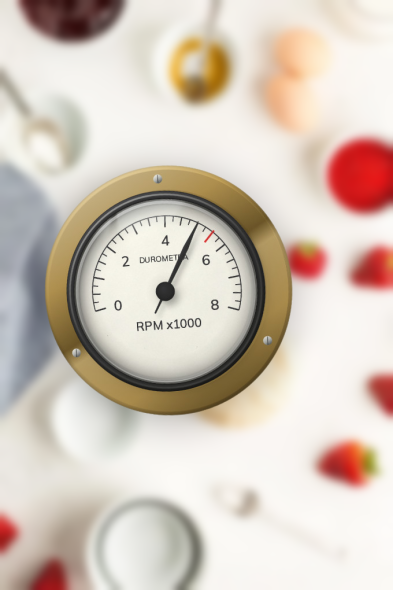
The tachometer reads 5000 (rpm)
